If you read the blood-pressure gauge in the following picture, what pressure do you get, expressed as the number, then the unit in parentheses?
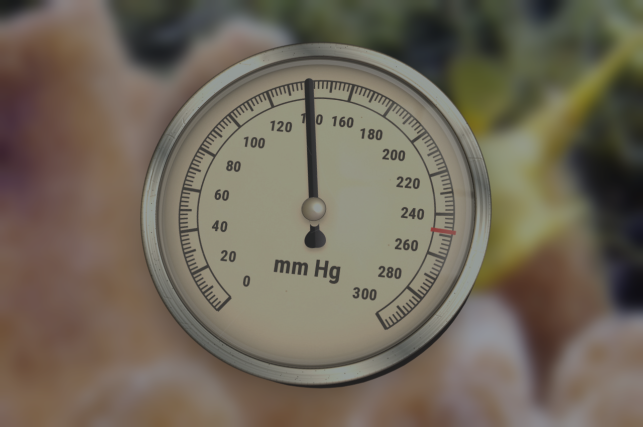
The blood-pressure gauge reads 140 (mmHg)
